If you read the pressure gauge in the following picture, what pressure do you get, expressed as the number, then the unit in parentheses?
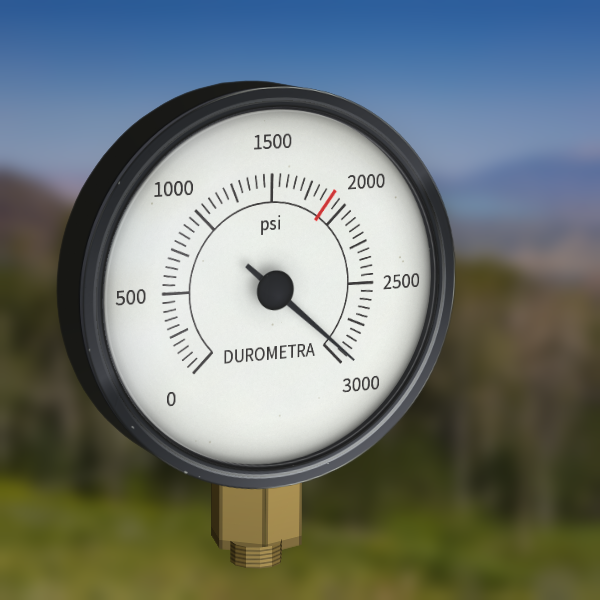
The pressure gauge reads 2950 (psi)
